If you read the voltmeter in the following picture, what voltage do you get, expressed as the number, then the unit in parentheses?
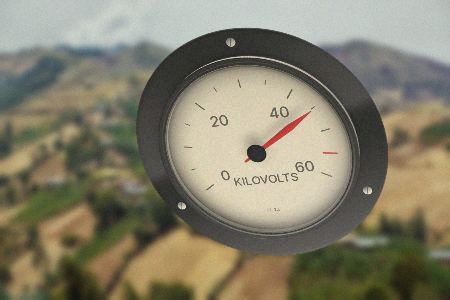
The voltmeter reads 45 (kV)
